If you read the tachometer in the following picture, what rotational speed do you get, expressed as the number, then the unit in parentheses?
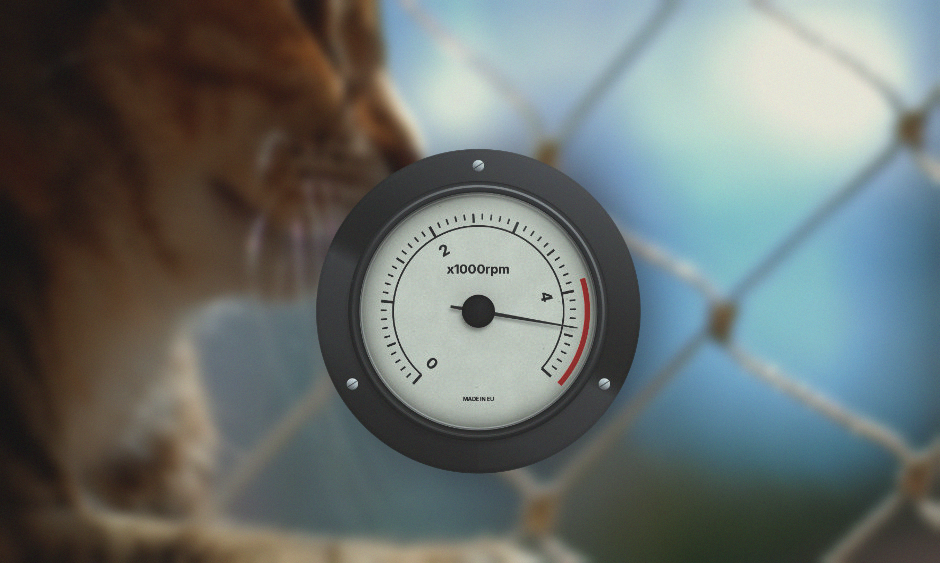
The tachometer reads 4400 (rpm)
